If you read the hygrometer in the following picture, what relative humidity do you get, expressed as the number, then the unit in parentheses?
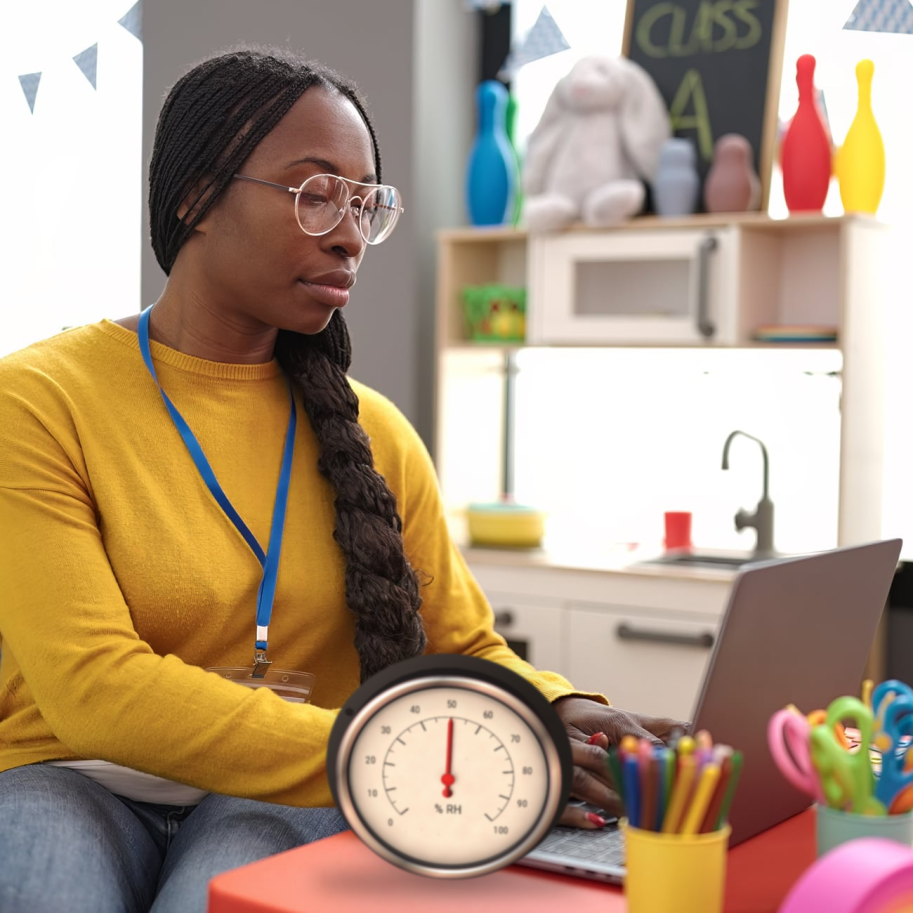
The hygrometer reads 50 (%)
